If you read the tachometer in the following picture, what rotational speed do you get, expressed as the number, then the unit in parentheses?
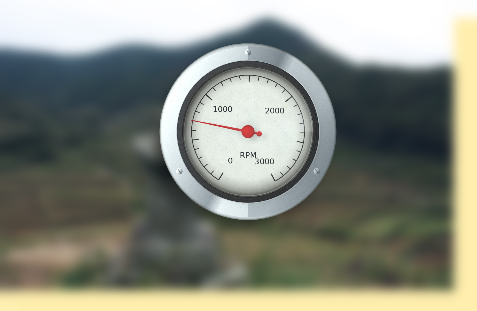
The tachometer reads 700 (rpm)
